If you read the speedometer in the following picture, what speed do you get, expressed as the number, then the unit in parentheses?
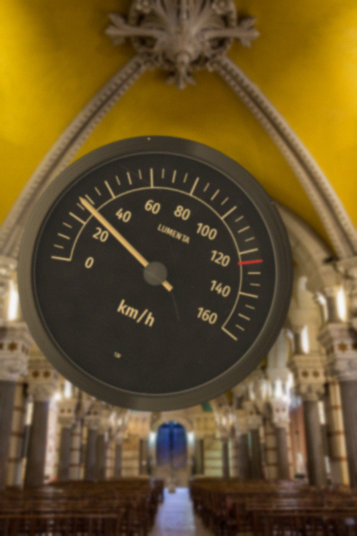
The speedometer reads 27.5 (km/h)
